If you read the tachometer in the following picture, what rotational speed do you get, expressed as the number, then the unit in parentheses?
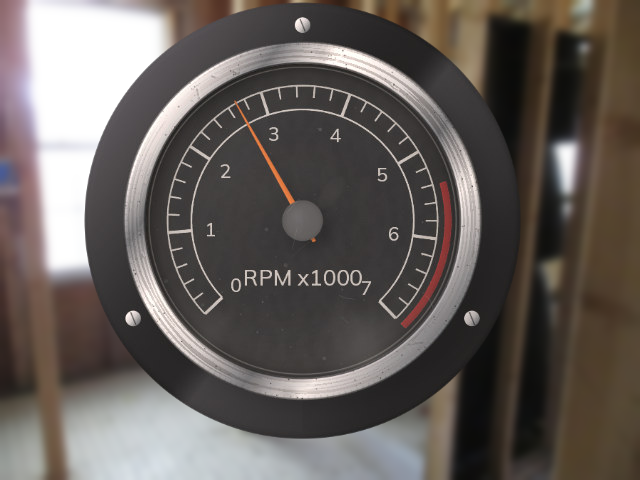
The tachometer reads 2700 (rpm)
